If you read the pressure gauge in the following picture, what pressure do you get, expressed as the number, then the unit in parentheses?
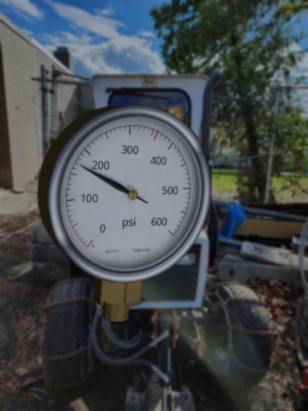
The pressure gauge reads 170 (psi)
